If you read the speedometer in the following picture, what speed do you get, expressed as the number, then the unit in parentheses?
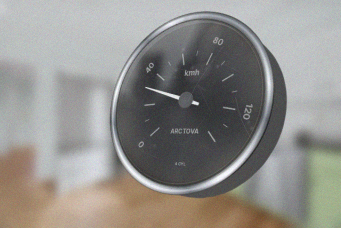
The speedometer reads 30 (km/h)
